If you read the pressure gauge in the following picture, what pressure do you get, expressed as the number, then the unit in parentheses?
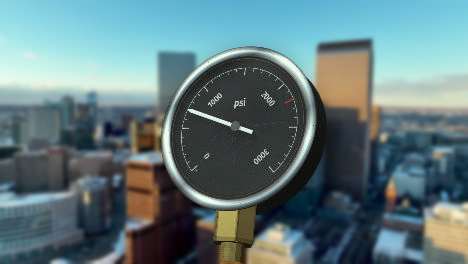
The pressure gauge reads 700 (psi)
